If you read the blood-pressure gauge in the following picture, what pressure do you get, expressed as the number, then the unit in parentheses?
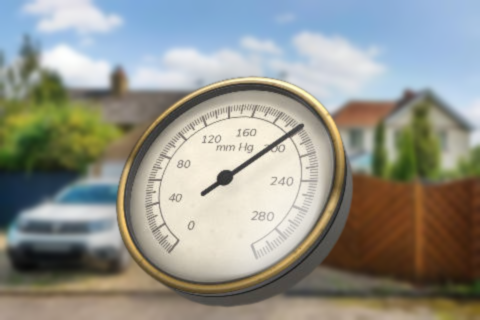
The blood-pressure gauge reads 200 (mmHg)
